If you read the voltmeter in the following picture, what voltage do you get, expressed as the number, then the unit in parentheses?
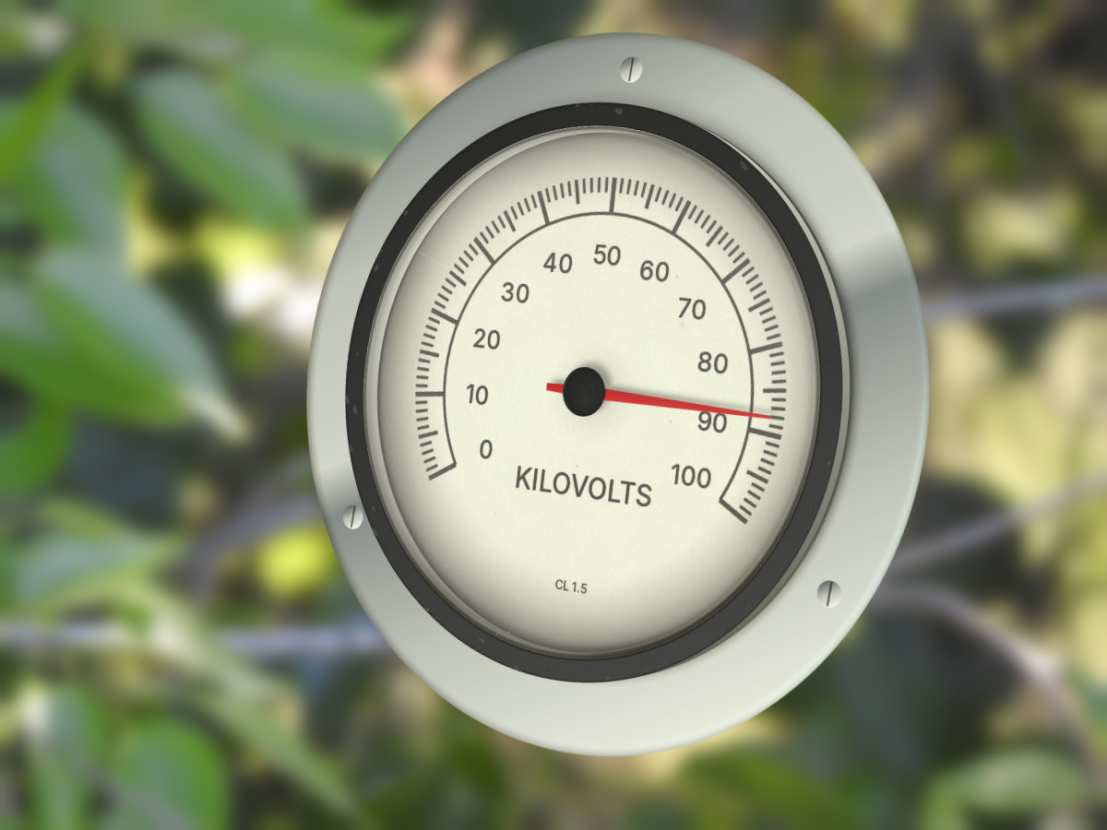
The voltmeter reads 88 (kV)
